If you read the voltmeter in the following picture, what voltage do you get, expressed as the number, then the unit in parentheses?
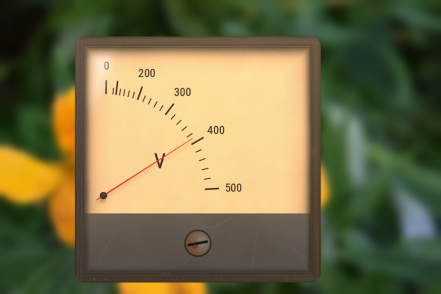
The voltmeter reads 390 (V)
